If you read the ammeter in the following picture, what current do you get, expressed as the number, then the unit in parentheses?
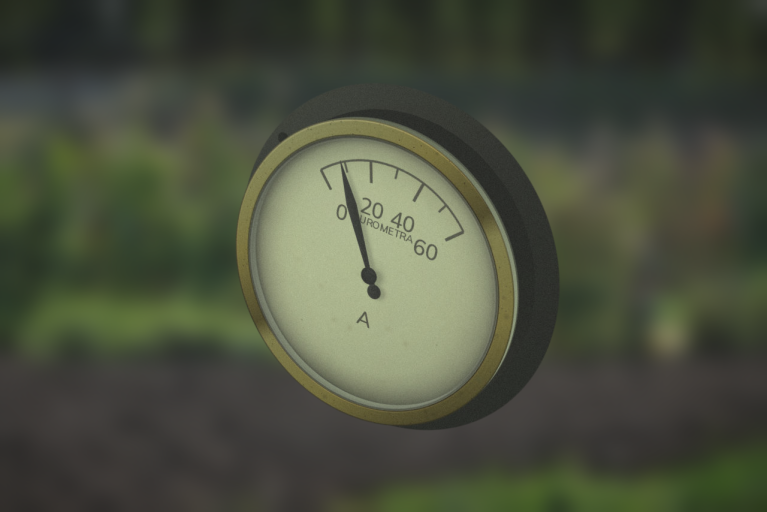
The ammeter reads 10 (A)
